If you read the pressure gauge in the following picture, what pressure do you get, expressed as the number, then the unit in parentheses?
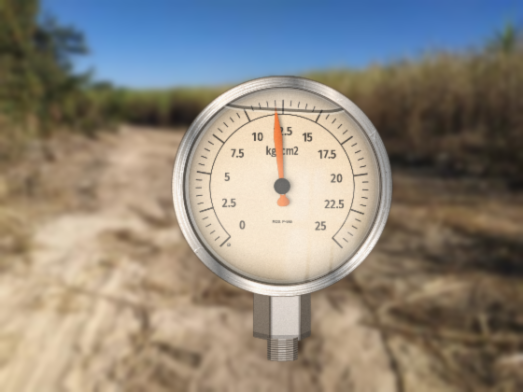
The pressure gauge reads 12 (kg/cm²)
